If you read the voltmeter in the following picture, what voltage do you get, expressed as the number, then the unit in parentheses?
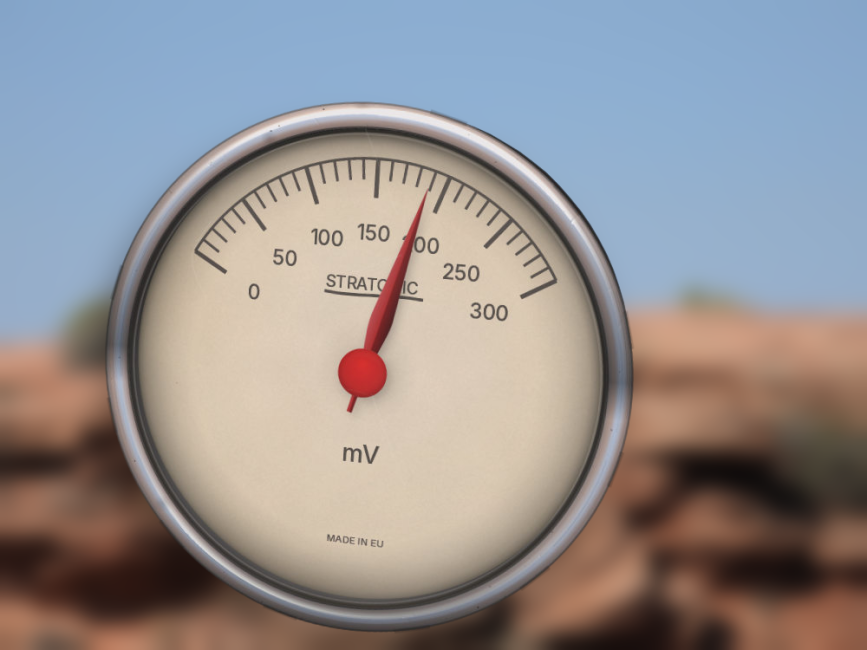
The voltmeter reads 190 (mV)
